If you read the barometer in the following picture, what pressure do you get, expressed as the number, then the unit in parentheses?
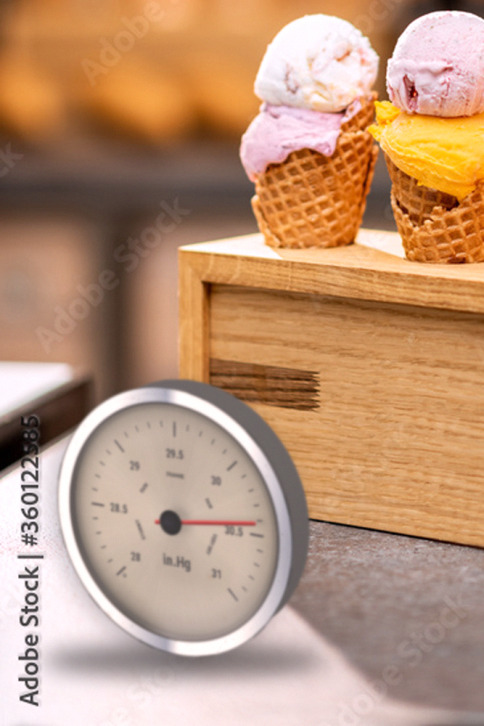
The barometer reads 30.4 (inHg)
